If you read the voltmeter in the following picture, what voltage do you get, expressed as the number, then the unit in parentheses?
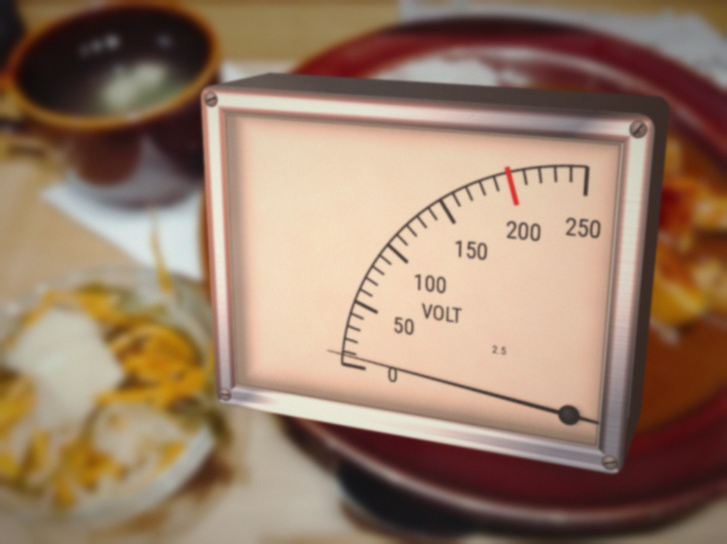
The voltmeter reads 10 (V)
